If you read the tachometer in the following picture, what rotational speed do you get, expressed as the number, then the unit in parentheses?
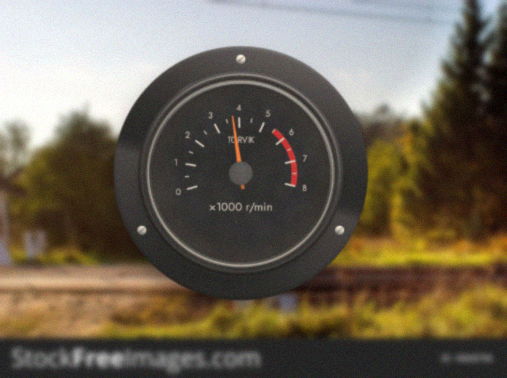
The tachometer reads 3750 (rpm)
